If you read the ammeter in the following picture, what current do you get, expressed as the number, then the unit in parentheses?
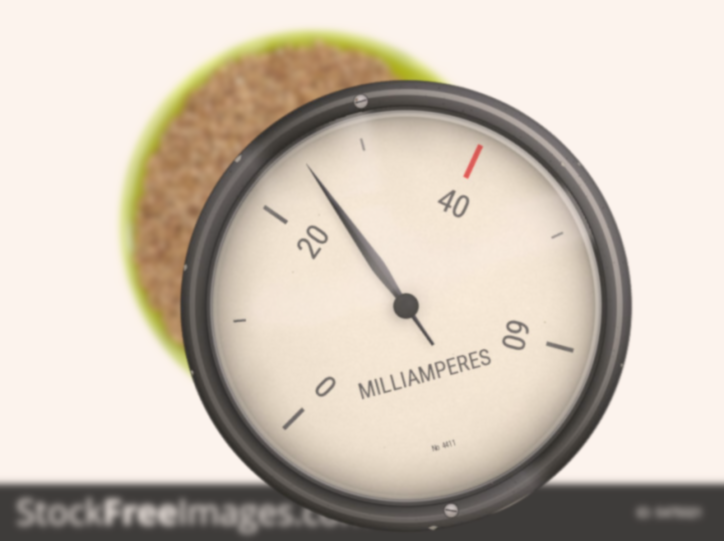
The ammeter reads 25 (mA)
